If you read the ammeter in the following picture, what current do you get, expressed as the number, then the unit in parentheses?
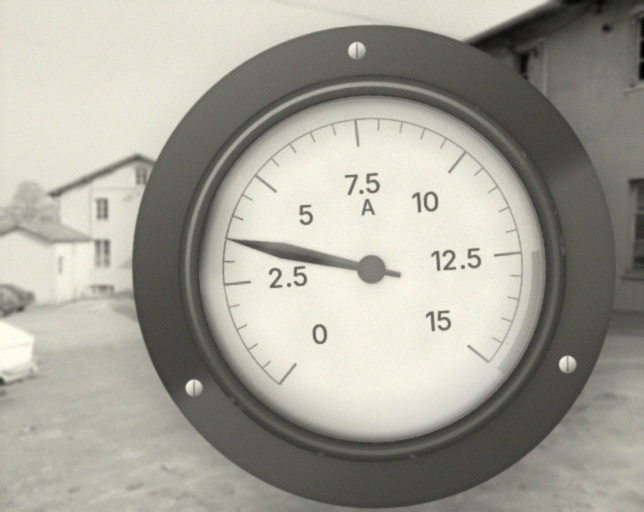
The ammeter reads 3.5 (A)
